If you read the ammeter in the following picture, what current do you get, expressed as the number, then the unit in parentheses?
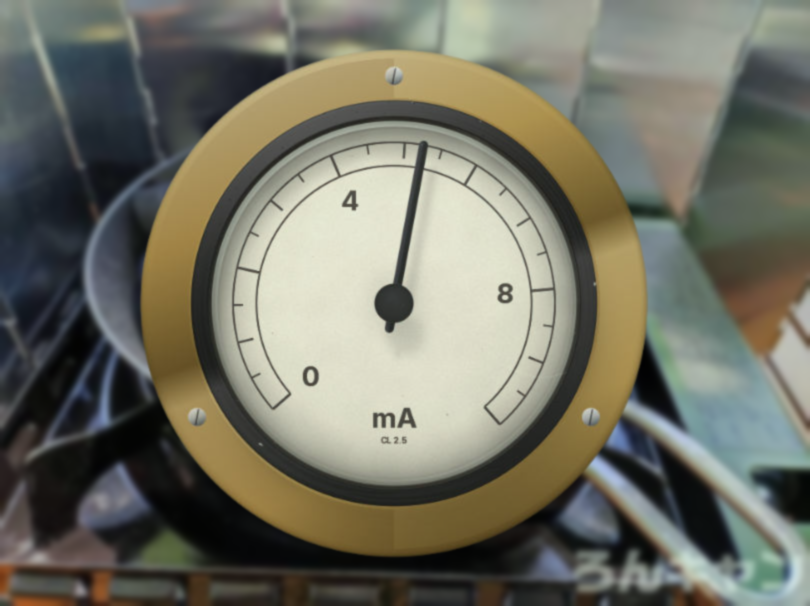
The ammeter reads 5.25 (mA)
